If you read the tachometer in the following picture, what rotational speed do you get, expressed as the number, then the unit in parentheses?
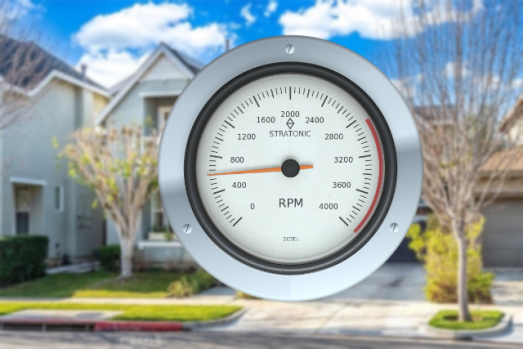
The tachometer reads 600 (rpm)
